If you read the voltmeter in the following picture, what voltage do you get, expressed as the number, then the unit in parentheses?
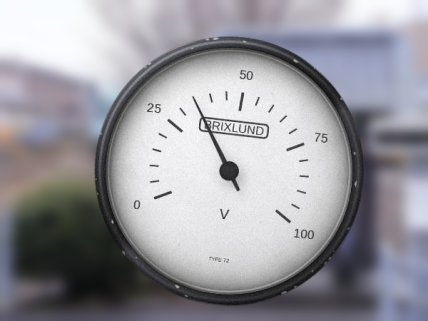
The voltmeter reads 35 (V)
